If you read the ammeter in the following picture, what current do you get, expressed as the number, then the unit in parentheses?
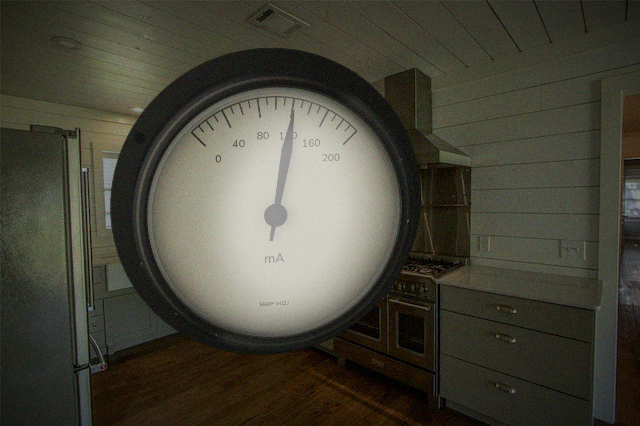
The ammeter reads 120 (mA)
